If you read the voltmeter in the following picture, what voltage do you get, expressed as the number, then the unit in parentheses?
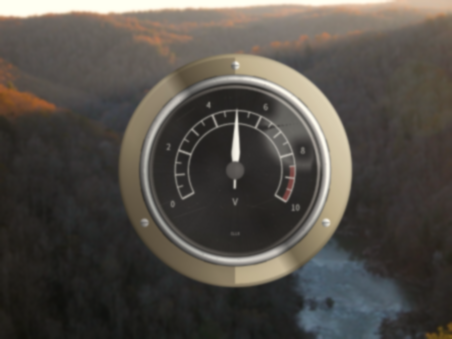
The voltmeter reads 5 (V)
